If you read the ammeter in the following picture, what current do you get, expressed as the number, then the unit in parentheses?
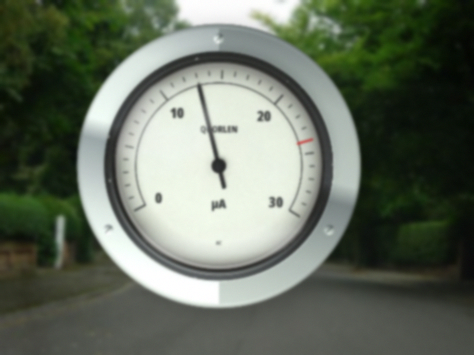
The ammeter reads 13 (µA)
